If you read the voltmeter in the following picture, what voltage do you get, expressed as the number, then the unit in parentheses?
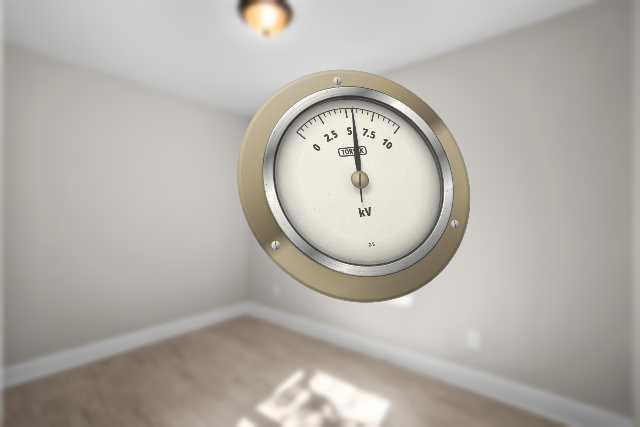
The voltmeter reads 5.5 (kV)
